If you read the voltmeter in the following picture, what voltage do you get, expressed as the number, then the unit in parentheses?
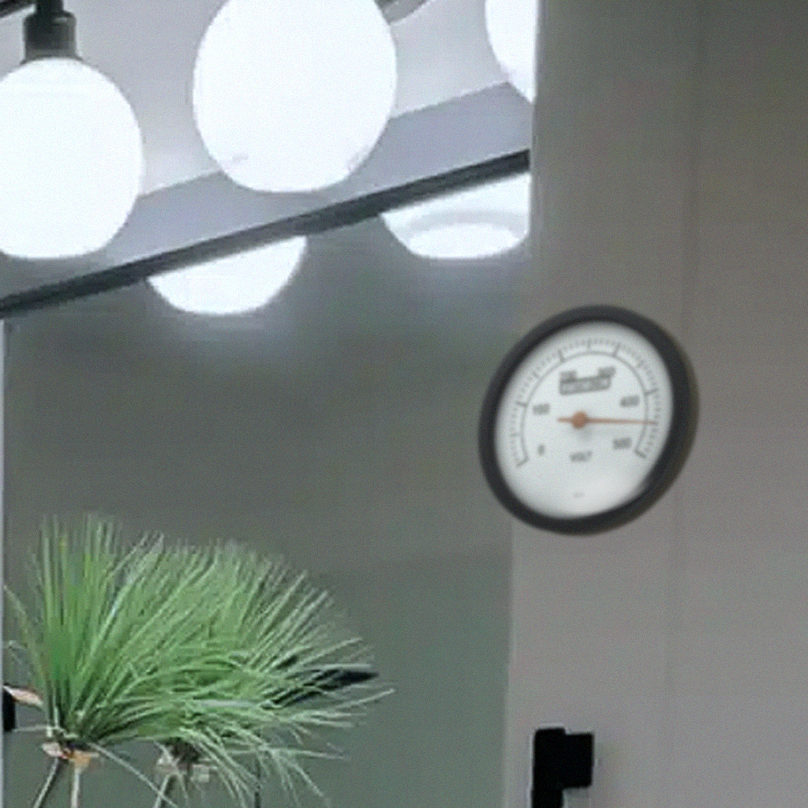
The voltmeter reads 450 (V)
